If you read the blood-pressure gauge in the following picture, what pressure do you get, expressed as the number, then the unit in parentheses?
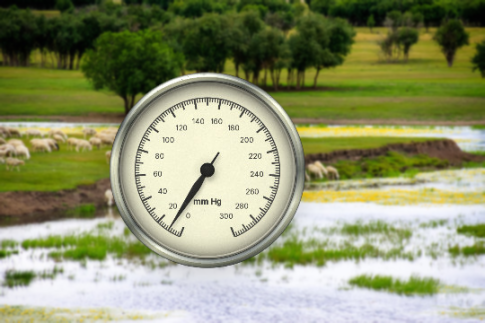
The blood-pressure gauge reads 10 (mmHg)
